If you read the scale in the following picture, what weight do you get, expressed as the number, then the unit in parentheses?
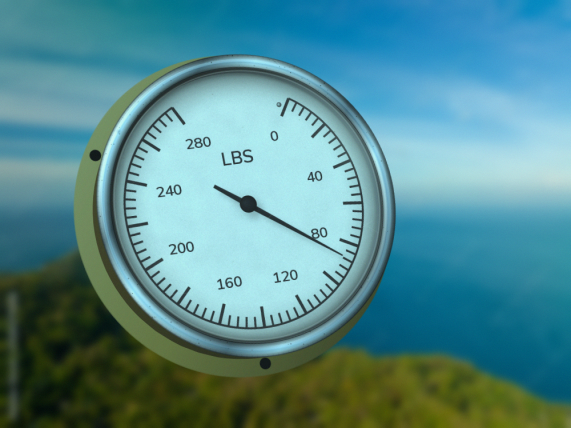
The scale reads 88 (lb)
